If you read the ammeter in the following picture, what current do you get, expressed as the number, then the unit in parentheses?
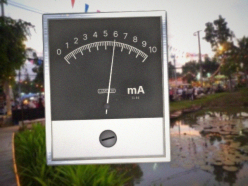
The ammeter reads 6 (mA)
